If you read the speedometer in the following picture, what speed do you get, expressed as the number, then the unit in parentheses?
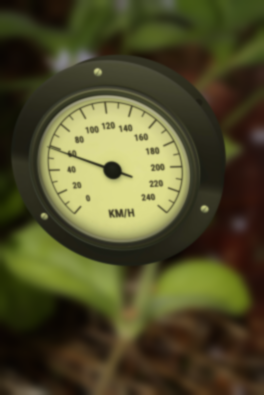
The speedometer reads 60 (km/h)
